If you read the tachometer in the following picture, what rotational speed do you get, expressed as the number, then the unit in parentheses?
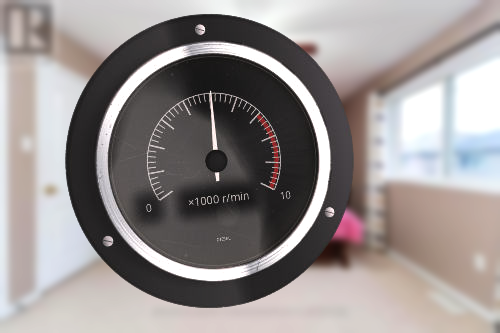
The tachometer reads 5000 (rpm)
